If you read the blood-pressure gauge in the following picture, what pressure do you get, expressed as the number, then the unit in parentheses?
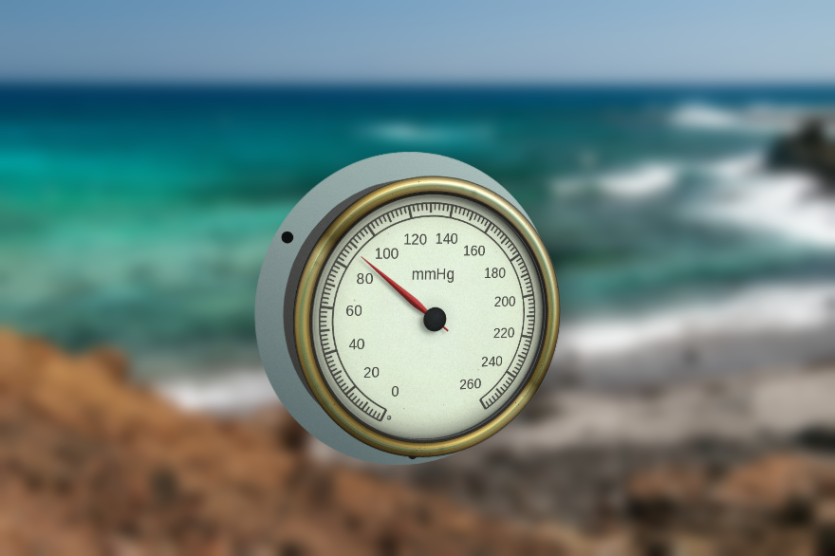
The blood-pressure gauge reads 88 (mmHg)
